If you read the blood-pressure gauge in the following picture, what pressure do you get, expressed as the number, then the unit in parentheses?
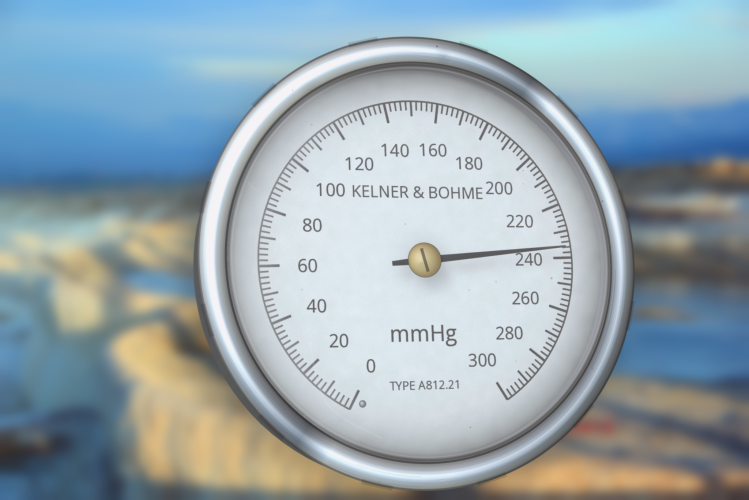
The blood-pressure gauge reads 236 (mmHg)
